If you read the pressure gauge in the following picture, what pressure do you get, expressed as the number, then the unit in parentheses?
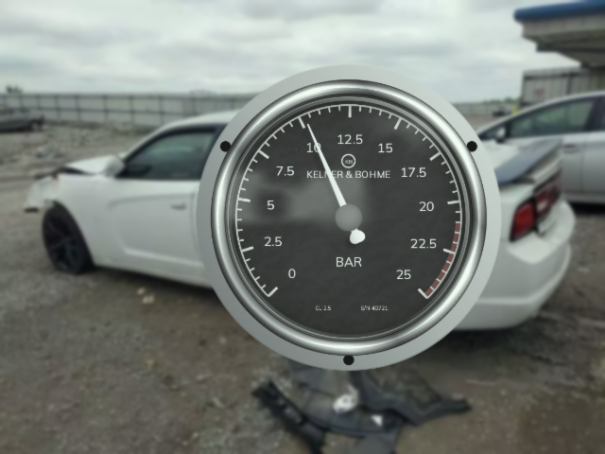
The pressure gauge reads 10.25 (bar)
